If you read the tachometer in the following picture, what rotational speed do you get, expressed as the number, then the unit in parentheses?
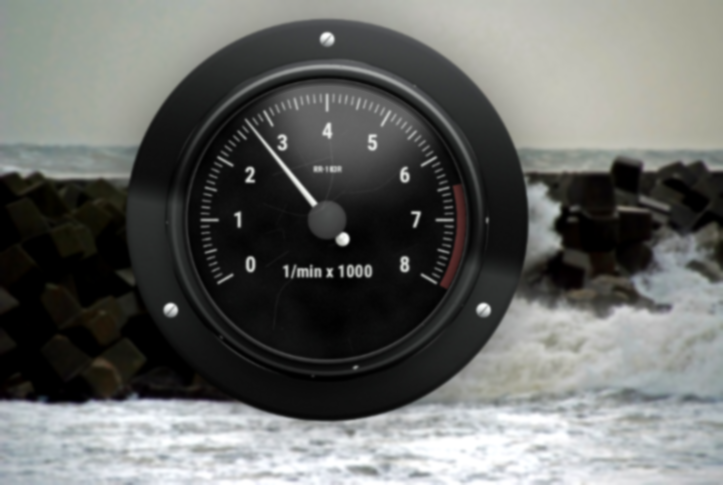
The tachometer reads 2700 (rpm)
